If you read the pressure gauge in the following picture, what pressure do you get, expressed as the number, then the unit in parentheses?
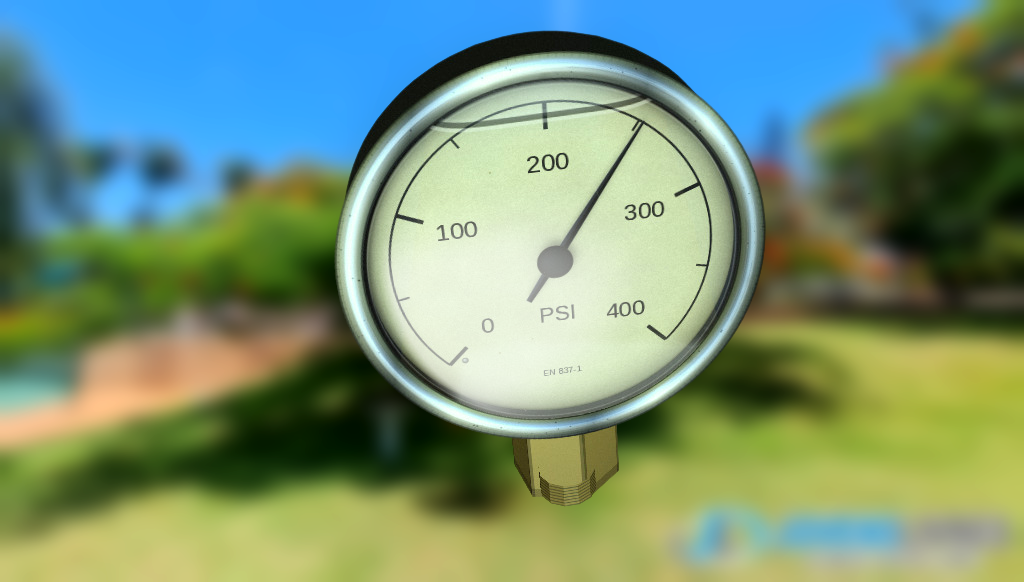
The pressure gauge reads 250 (psi)
